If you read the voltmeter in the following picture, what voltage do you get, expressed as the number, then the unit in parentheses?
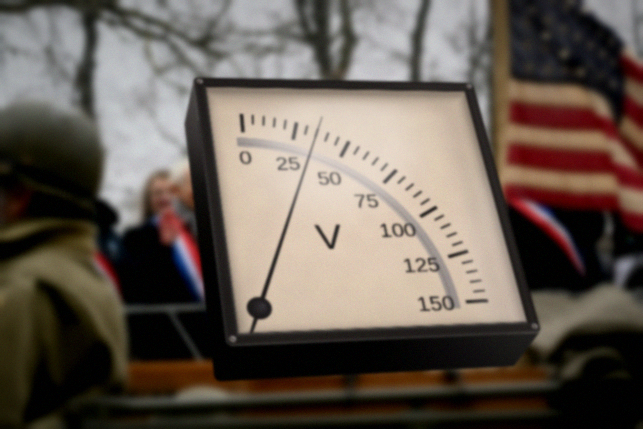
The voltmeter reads 35 (V)
